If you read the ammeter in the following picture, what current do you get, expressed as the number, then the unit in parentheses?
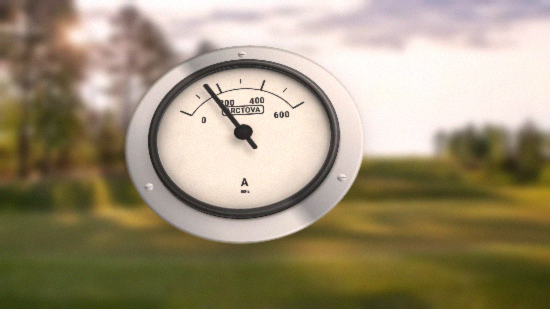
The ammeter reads 150 (A)
